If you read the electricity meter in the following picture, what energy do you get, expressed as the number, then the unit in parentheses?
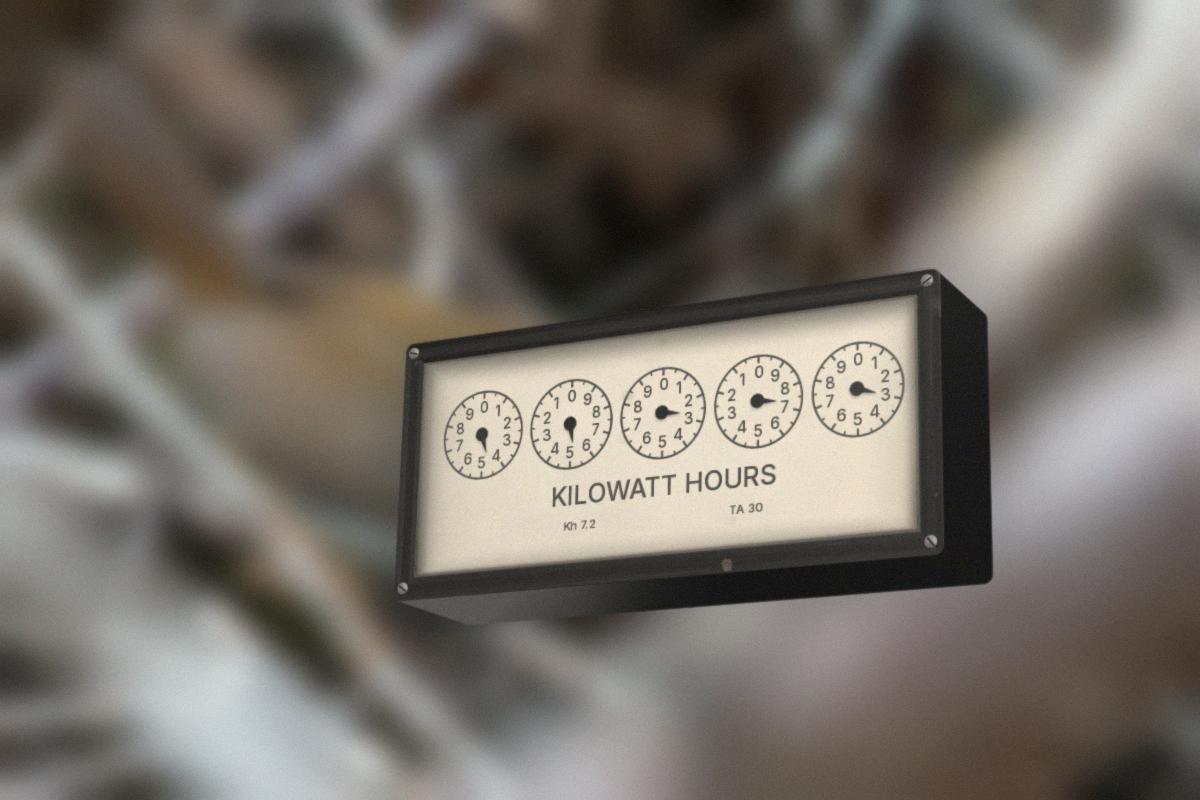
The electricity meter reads 45273 (kWh)
